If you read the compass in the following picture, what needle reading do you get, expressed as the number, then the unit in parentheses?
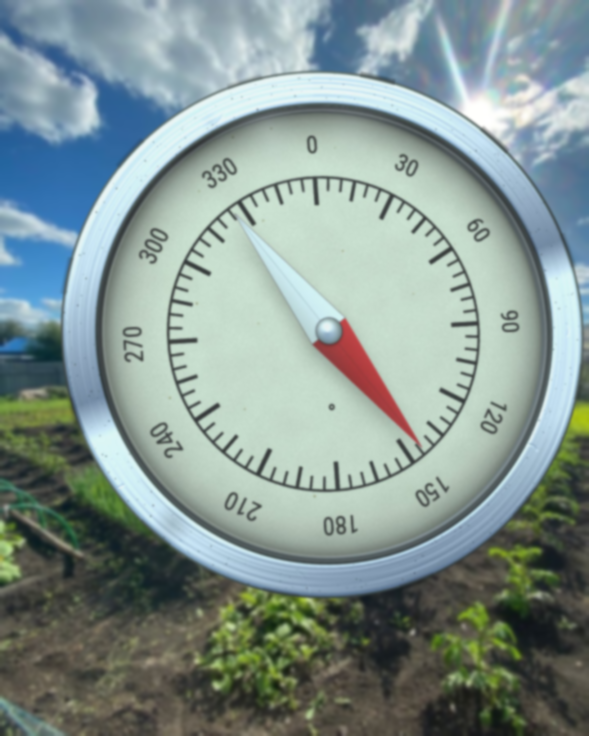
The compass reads 145 (°)
